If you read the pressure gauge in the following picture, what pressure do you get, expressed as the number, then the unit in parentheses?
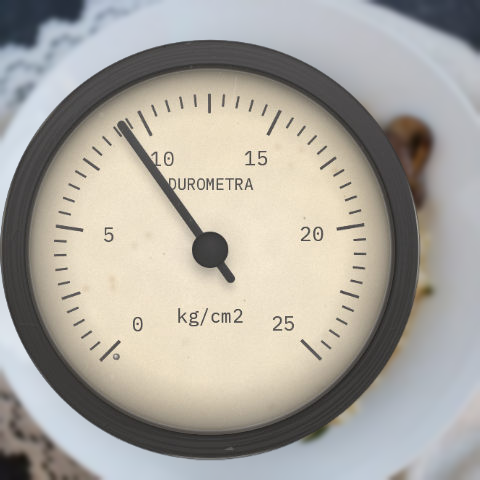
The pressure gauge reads 9.25 (kg/cm²)
